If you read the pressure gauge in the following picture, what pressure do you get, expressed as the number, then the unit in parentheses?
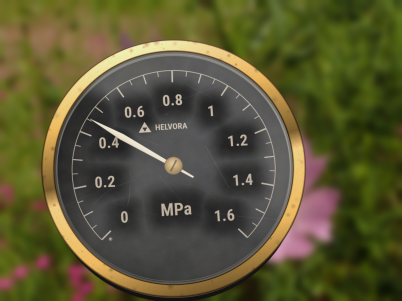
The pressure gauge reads 0.45 (MPa)
